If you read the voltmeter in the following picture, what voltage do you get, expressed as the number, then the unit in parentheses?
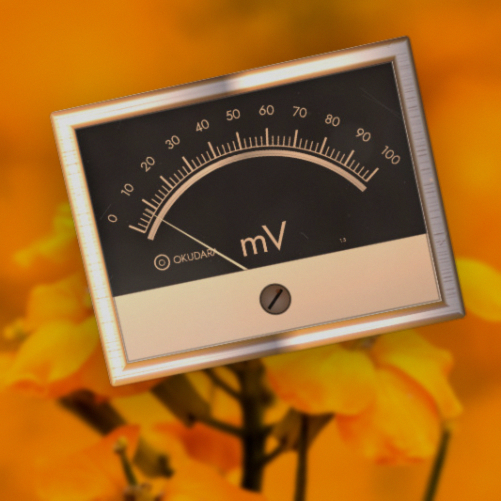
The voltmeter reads 8 (mV)
